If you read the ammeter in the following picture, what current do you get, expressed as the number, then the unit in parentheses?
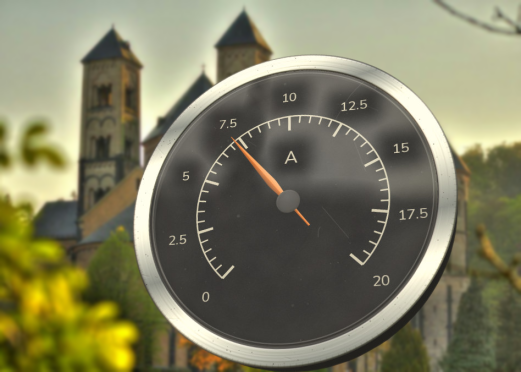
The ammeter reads 7.25 (A)
